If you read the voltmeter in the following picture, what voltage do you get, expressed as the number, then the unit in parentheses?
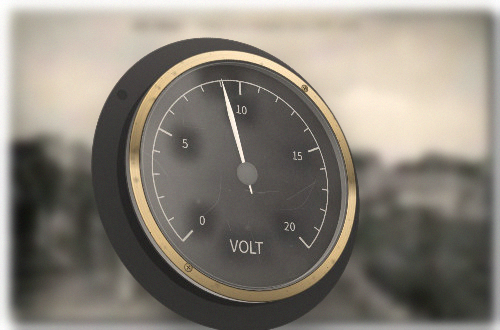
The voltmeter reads 9 (V)
